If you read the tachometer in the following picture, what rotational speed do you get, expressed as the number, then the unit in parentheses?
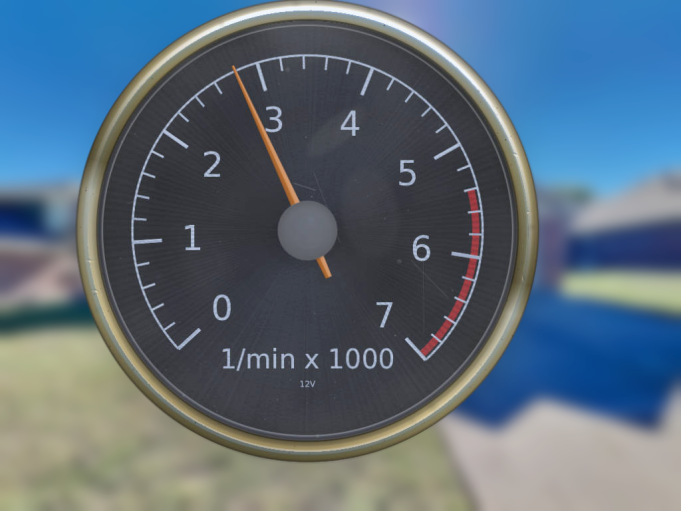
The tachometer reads 2800 (rpm)
